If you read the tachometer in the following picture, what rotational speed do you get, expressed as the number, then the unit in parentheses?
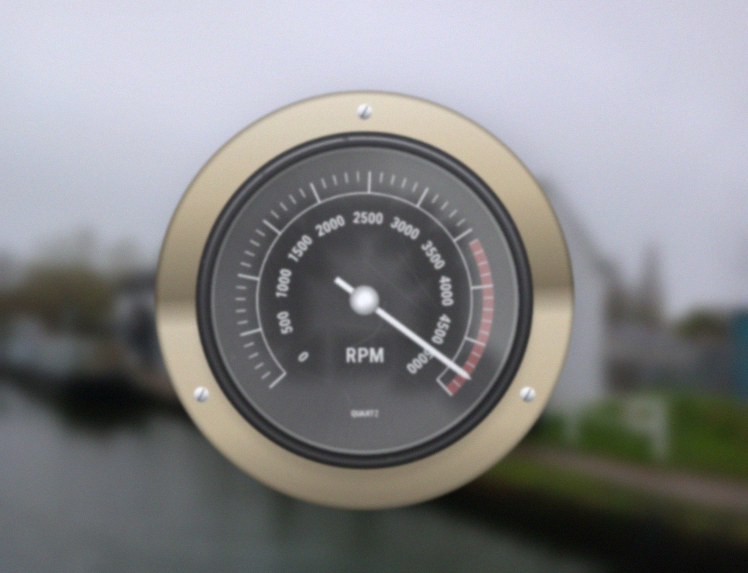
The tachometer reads 4800 (rpm)
